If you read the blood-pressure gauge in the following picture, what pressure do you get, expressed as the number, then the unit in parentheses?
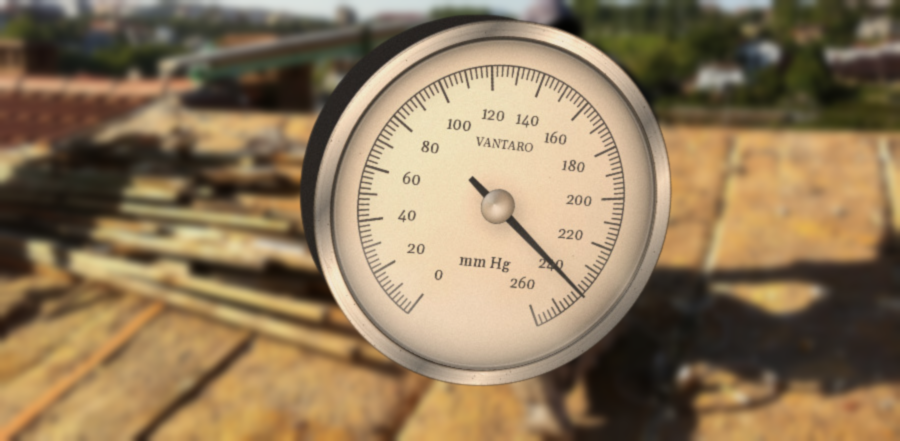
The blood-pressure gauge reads 240 (mmHg)
